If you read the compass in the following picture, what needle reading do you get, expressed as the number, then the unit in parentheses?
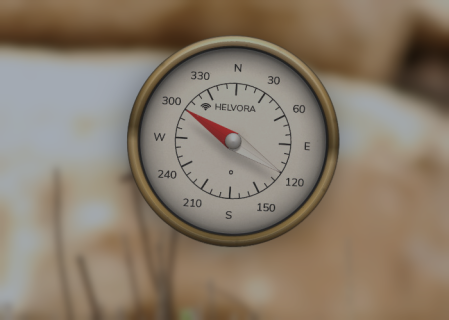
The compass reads 300 (°)
